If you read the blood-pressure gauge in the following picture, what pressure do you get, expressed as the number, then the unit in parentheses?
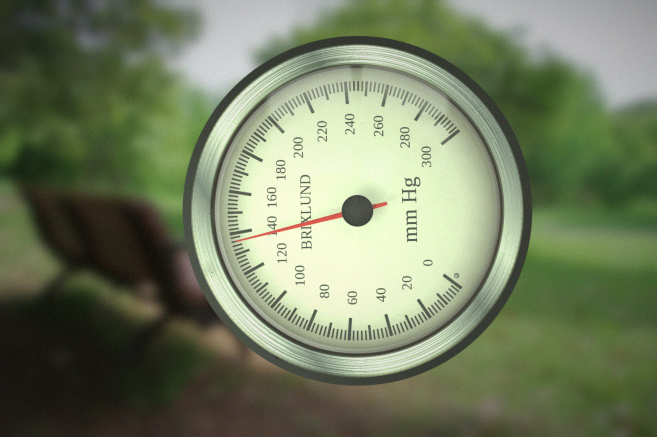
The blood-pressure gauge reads 136 (mmHg)
